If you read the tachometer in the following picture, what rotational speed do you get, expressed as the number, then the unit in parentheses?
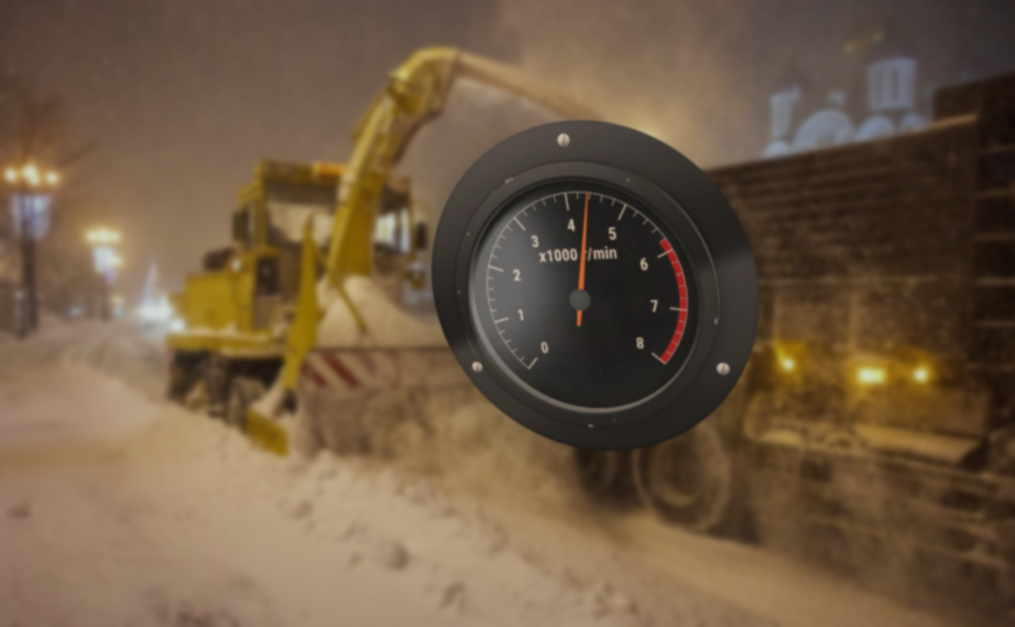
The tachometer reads 4400 (rpm)
